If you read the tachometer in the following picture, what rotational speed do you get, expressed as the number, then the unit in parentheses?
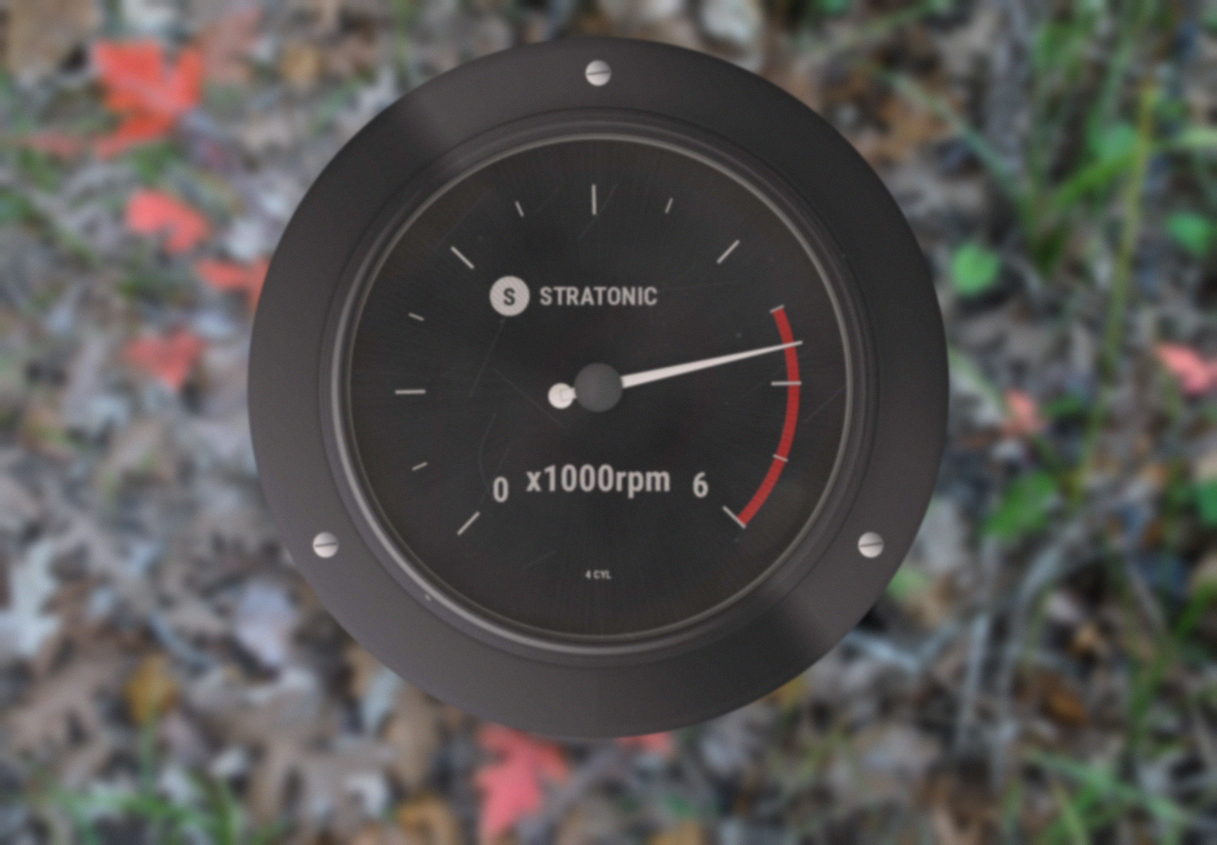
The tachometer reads 4750 (rpm)
